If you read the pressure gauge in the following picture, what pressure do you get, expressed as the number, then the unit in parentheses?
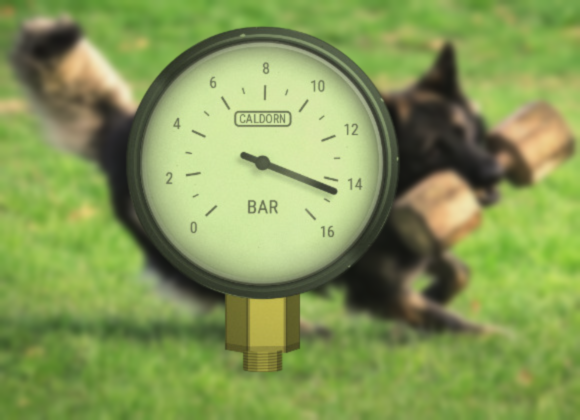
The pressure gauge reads 14.5 (bar)
